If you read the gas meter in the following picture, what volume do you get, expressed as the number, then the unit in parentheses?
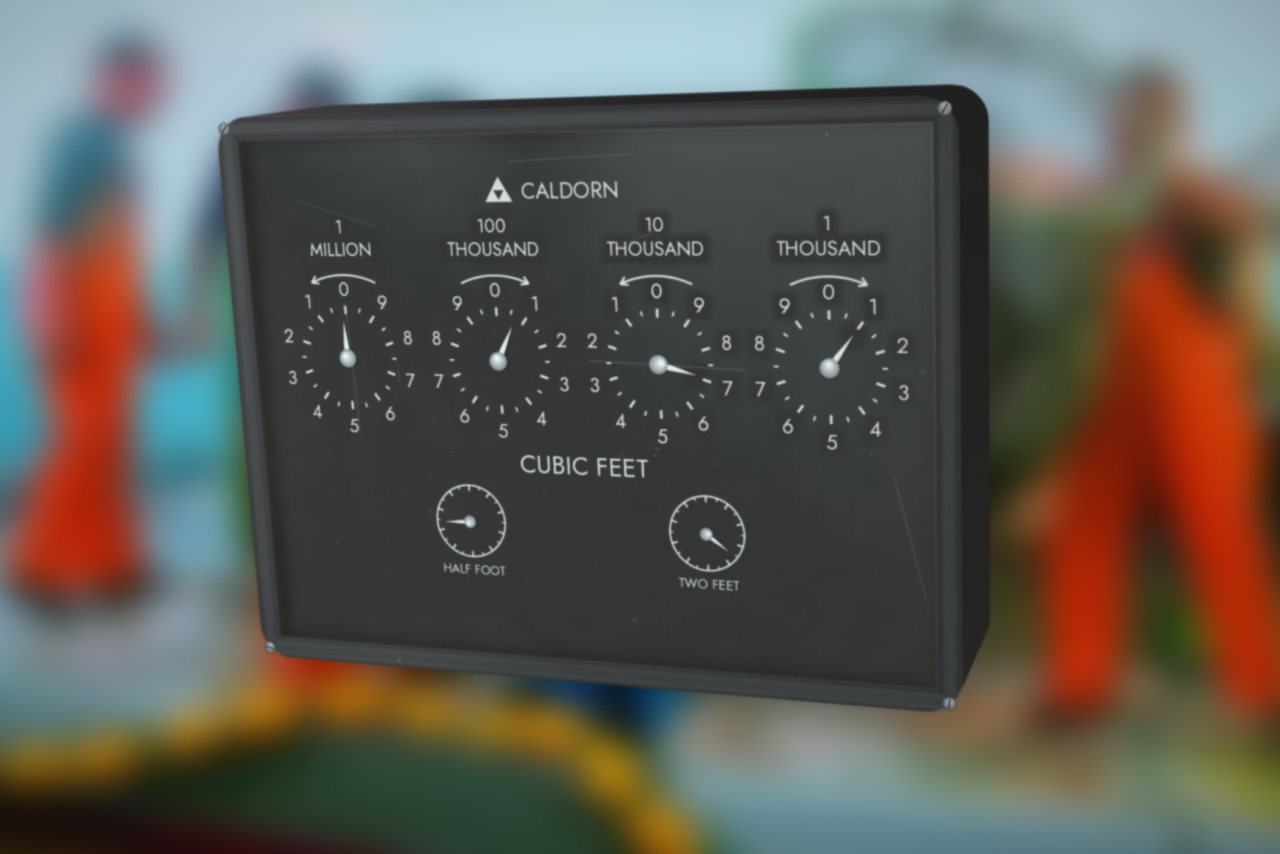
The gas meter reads 7100 (ft³)
